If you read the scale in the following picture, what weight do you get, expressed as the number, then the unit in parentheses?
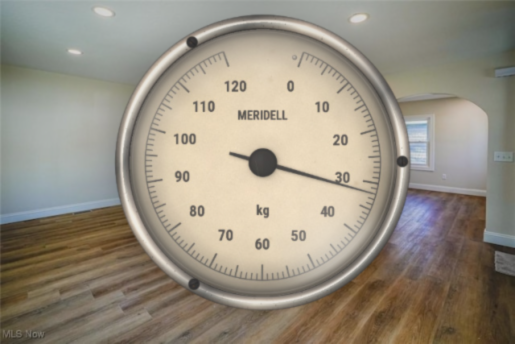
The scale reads 32 (kg)
